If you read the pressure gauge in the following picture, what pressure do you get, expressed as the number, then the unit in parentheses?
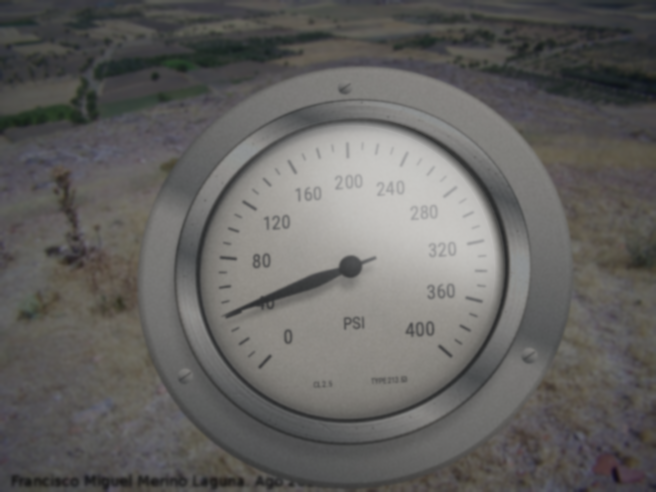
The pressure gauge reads 40 (psi)
